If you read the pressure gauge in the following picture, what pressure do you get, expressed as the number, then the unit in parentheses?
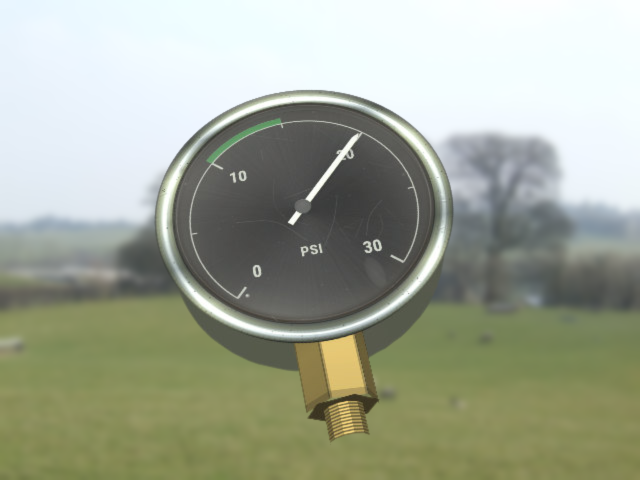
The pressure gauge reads 20 (psi)
